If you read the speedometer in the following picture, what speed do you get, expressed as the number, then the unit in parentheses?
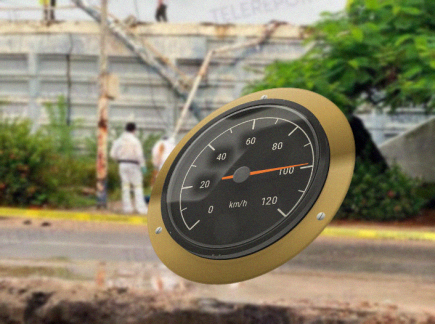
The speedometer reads 100 (km/h)
